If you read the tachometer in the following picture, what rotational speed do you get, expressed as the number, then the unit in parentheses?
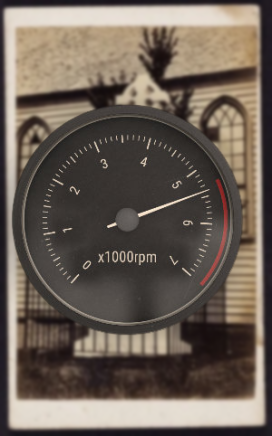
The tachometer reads 5400 (rpm)
